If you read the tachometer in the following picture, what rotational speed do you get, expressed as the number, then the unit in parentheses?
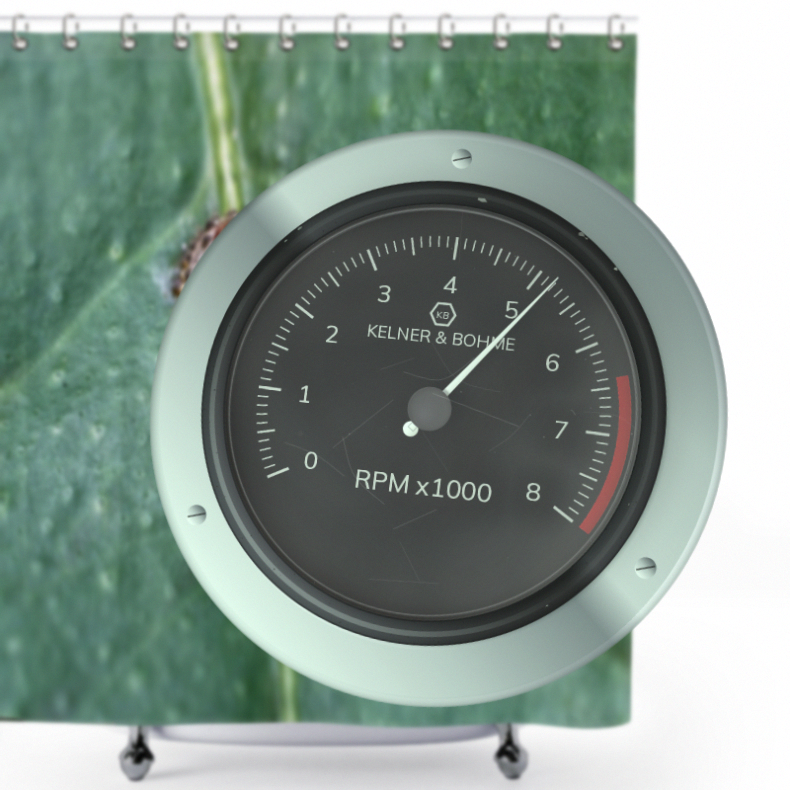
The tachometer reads 5200 (rpm)
